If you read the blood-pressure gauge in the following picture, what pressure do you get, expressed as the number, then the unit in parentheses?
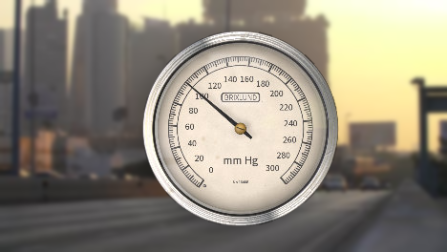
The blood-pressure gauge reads 100 (mmHg)
